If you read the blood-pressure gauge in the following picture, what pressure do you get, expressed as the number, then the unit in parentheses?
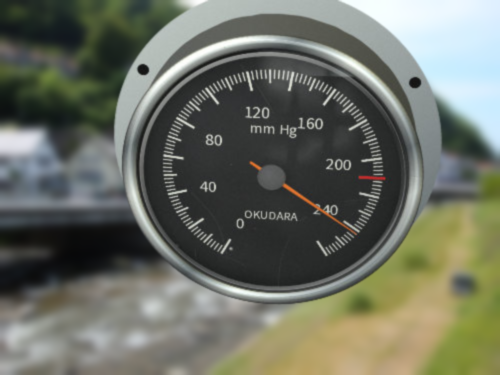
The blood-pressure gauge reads 240 (mmHg)
